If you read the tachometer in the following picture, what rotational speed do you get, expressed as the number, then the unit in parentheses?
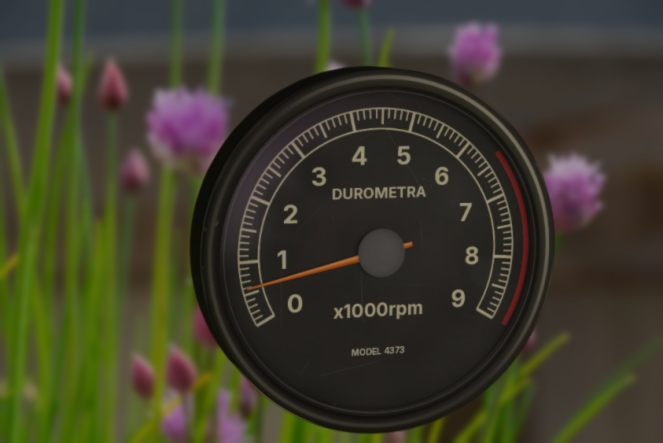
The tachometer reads 600 (rpm)
